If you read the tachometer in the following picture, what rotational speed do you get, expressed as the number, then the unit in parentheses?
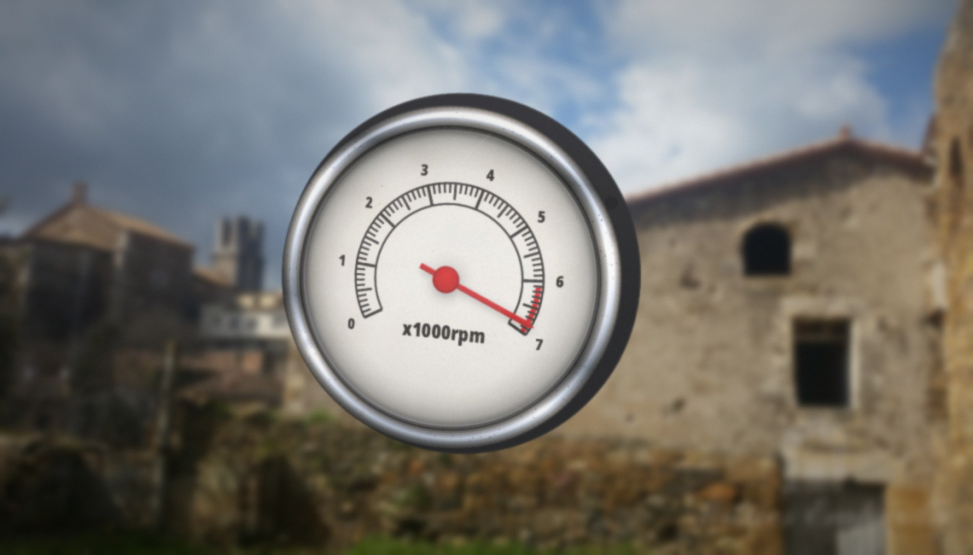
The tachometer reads 6800 (rpm)
